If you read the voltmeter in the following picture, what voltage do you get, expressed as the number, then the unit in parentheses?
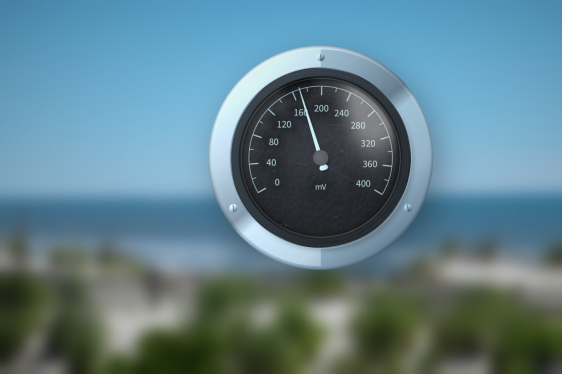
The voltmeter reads 170 (mV)
